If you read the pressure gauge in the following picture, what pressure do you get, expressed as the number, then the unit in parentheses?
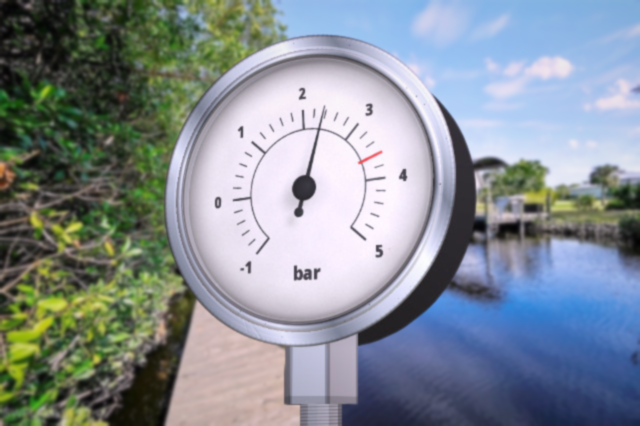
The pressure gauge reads 2.4 (bar)
